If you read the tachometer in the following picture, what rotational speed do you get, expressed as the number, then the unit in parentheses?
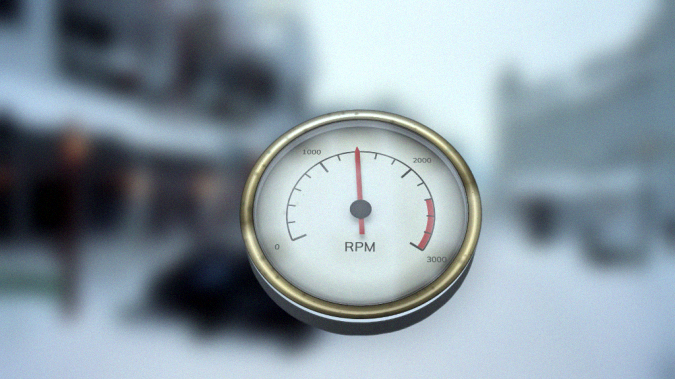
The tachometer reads 1400 (rpm)
